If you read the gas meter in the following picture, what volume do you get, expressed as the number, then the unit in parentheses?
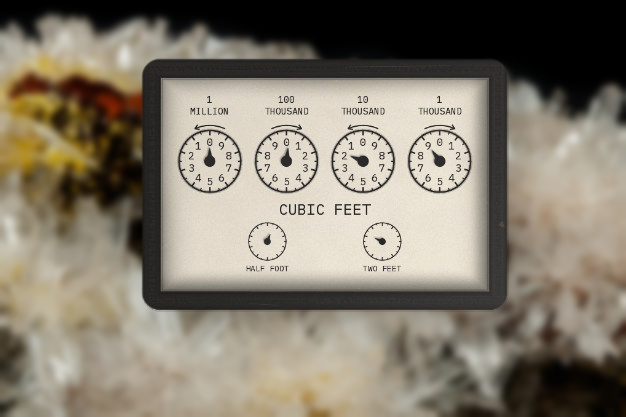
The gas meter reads 1900 (ft³)
